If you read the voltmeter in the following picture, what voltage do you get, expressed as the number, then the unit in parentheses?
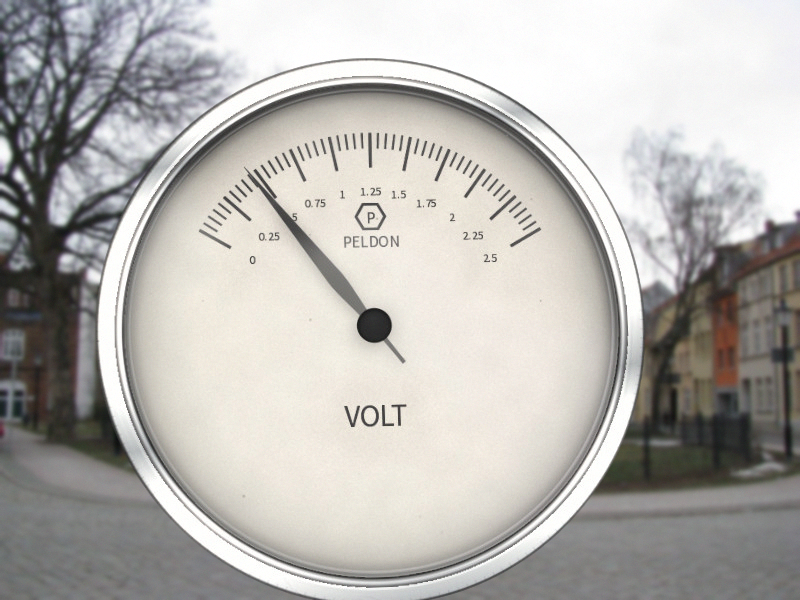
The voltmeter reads 0.45 (V)
